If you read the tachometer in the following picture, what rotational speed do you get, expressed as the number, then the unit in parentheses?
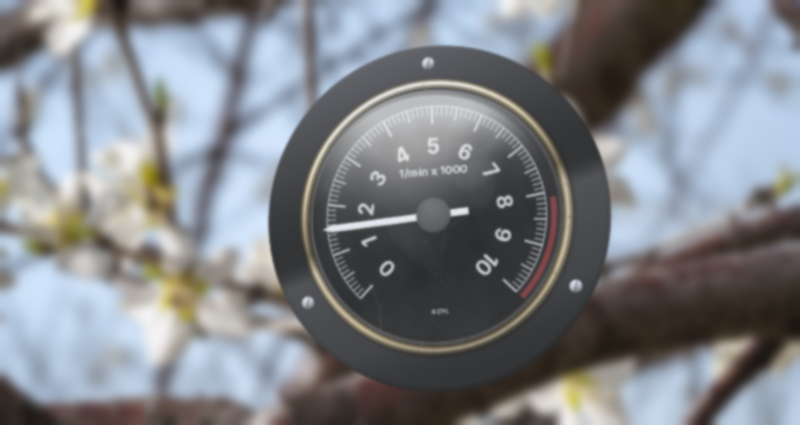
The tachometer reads 1500 (rpm)
